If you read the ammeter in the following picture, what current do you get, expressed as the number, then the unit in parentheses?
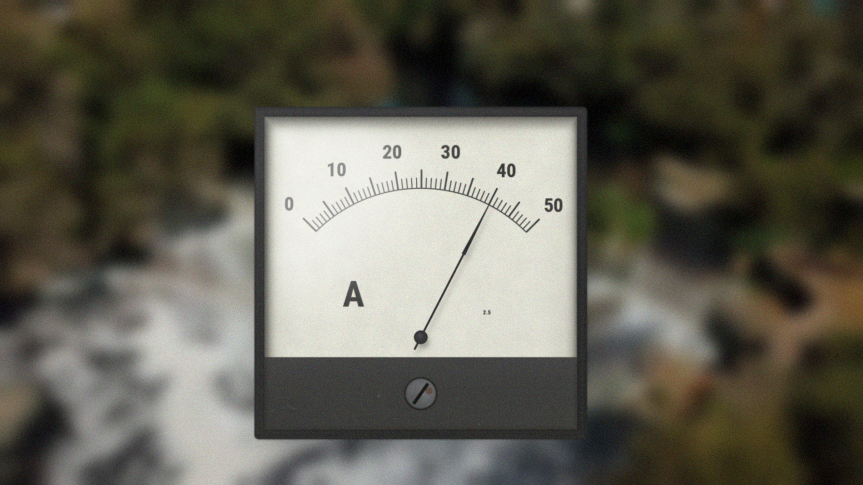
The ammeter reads 40 (A)
